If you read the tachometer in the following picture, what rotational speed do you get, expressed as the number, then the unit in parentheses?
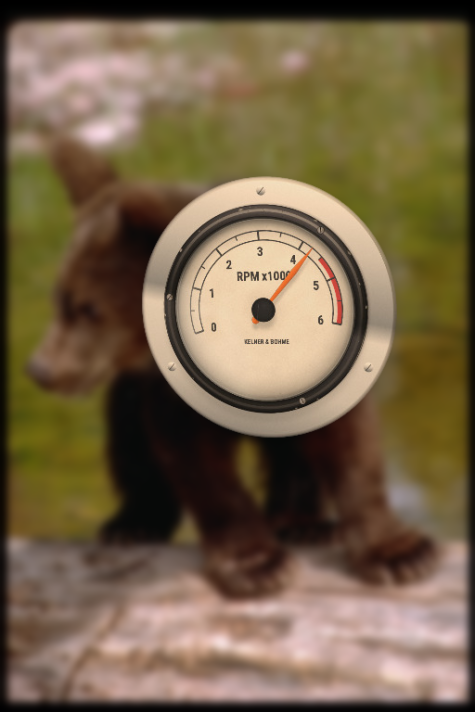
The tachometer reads 4250 (rpm)
